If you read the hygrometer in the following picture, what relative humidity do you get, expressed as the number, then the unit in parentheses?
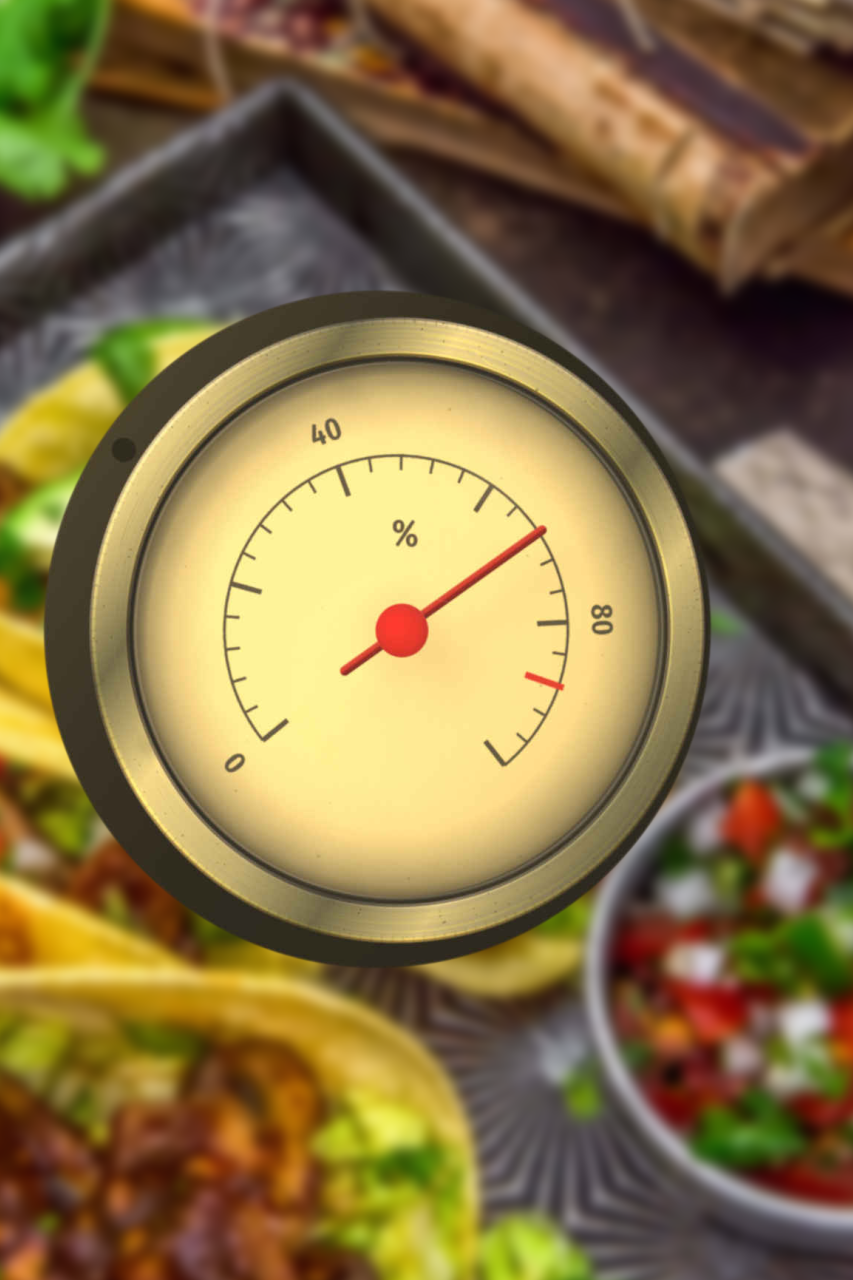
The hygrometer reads 68 (%)
